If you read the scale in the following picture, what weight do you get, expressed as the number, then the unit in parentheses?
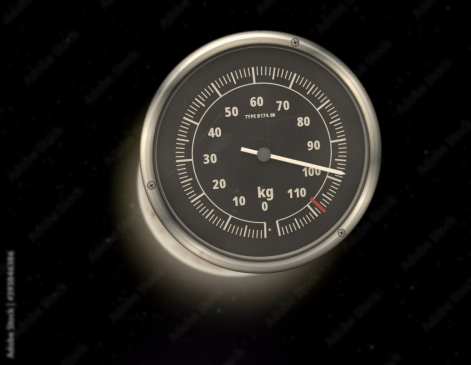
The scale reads 98 (kg)
